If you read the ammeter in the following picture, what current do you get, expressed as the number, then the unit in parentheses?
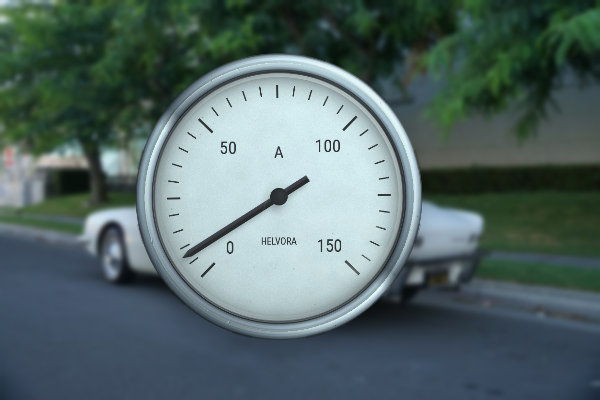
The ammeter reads 7.5 (A)
